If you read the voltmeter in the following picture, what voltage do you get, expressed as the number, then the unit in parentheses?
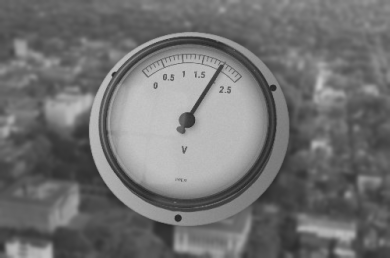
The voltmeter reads 2 (V)
